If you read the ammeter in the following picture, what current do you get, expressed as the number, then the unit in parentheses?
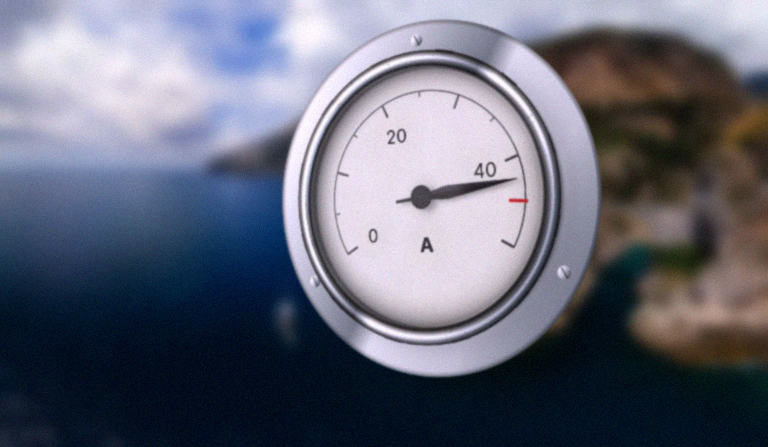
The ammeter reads 42.5 (A)
